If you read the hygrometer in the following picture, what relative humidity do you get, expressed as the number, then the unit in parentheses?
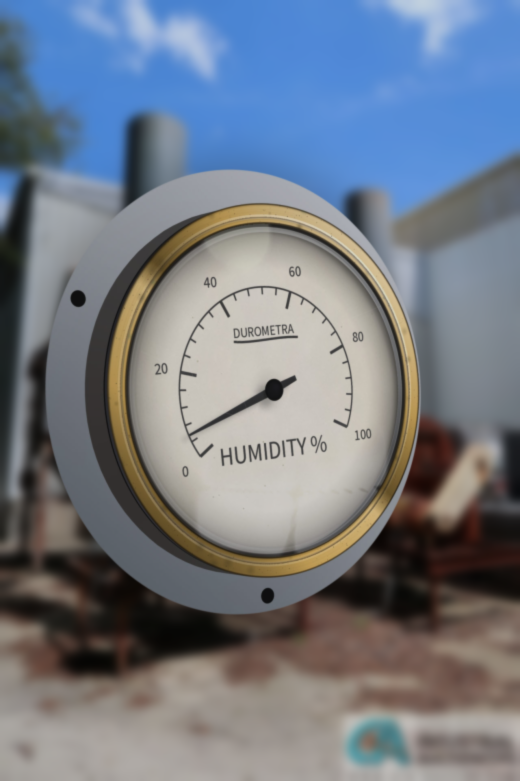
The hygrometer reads 6 (%)
